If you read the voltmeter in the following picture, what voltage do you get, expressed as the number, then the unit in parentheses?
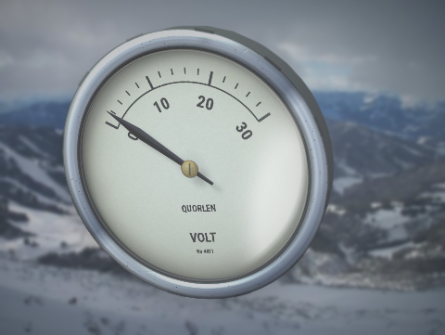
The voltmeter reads 2 (V)
